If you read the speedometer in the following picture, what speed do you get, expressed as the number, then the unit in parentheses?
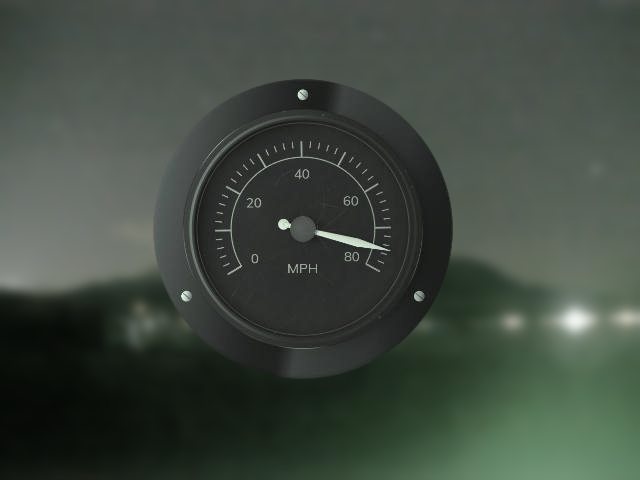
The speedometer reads 75 (mph)
